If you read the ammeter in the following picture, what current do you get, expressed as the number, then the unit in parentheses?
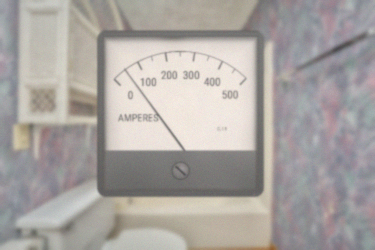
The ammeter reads 50 (A)
